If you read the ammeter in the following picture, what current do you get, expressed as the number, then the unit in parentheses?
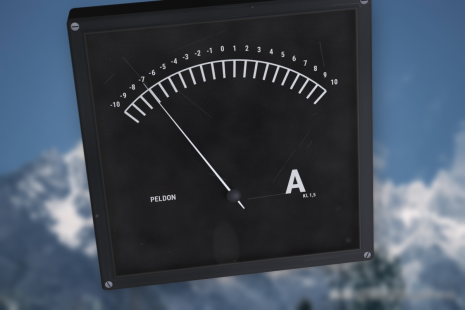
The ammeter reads -7 (A)
